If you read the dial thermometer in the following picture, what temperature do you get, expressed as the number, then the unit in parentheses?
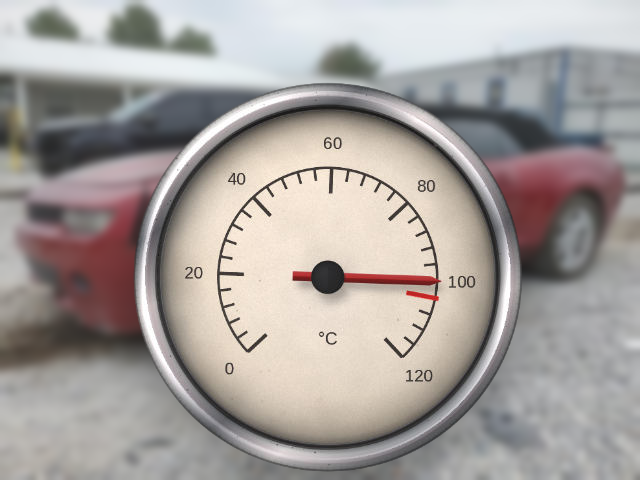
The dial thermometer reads 100 (°C)
